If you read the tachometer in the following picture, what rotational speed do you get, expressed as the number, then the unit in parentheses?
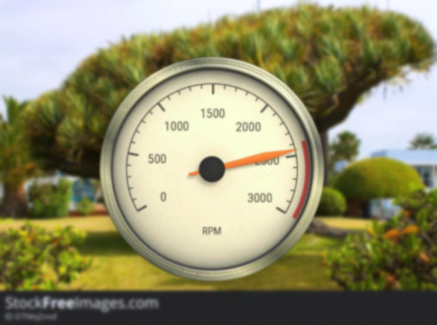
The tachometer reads 2450 (rpm)
